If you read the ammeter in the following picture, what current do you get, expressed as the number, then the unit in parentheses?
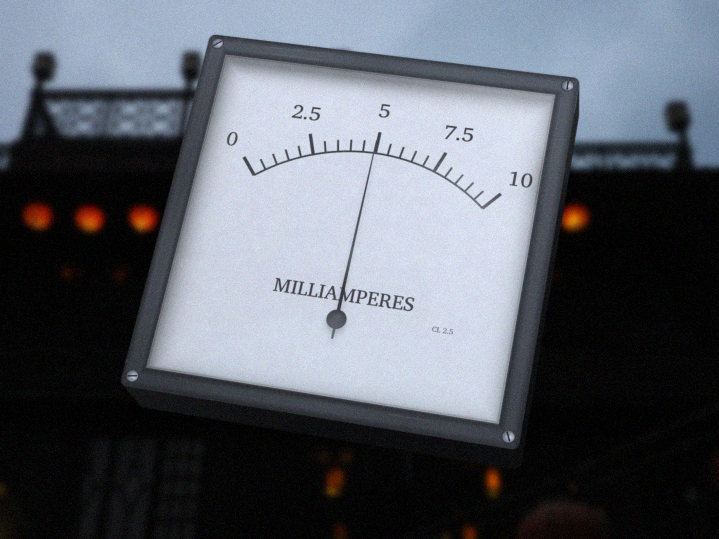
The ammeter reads 5 (mA)
